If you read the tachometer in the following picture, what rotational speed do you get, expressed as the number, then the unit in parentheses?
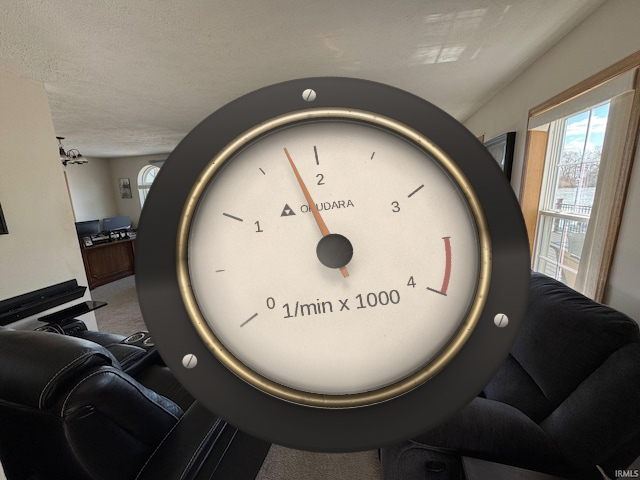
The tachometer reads 1750 (rpm)
